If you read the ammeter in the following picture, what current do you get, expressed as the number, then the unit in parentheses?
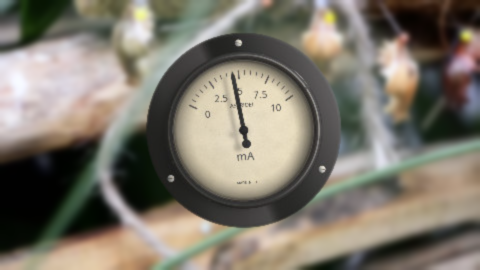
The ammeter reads 4.5 (mA)
